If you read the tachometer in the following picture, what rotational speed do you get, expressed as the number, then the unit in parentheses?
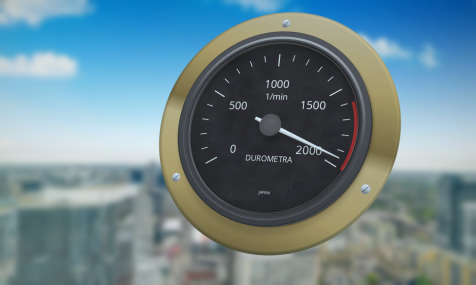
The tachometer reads 1950 (rpm)
